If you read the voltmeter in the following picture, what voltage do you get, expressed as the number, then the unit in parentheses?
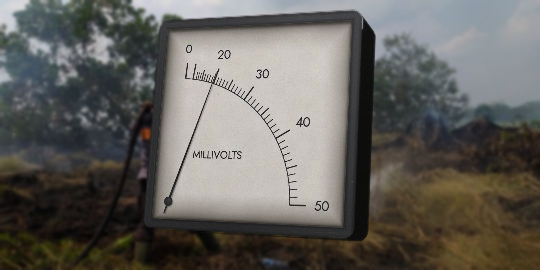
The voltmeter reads 20 (mV)
